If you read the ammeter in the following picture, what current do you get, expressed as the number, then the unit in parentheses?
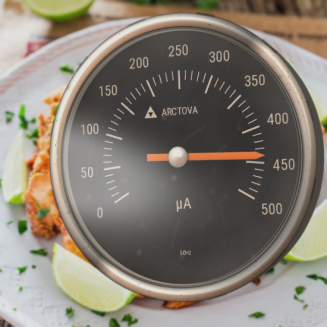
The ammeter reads 440 (µA)
